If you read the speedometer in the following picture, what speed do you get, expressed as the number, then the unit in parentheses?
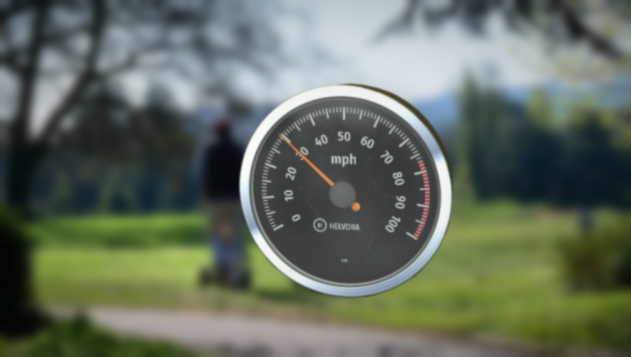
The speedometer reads 30 (mph)
